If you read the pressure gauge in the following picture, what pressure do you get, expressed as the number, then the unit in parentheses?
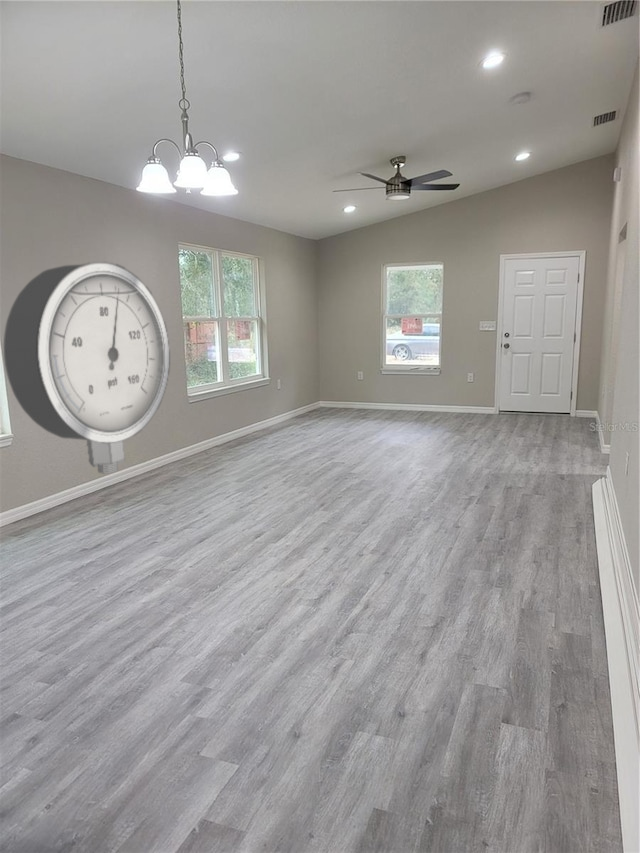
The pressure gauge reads 90 (psi)
